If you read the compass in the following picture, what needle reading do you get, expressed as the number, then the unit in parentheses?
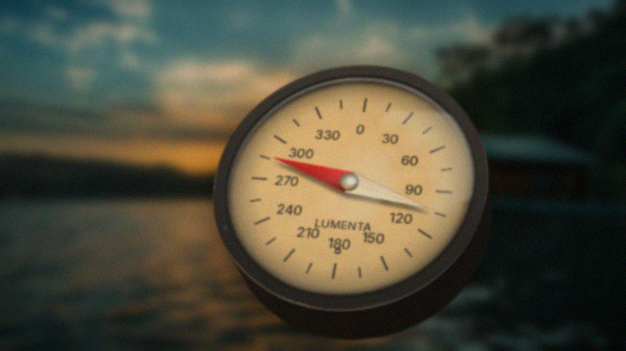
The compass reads 285 (°)
